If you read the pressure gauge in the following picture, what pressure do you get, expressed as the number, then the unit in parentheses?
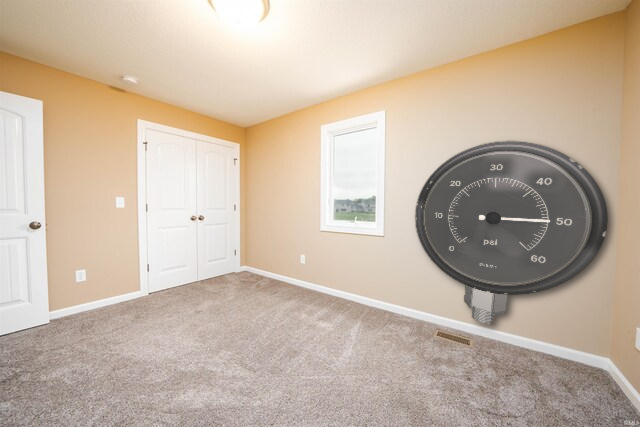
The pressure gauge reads 50 (psi)
